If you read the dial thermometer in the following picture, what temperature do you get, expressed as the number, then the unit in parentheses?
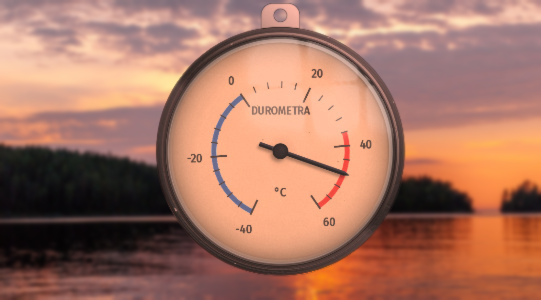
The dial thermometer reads 48 (°C)
